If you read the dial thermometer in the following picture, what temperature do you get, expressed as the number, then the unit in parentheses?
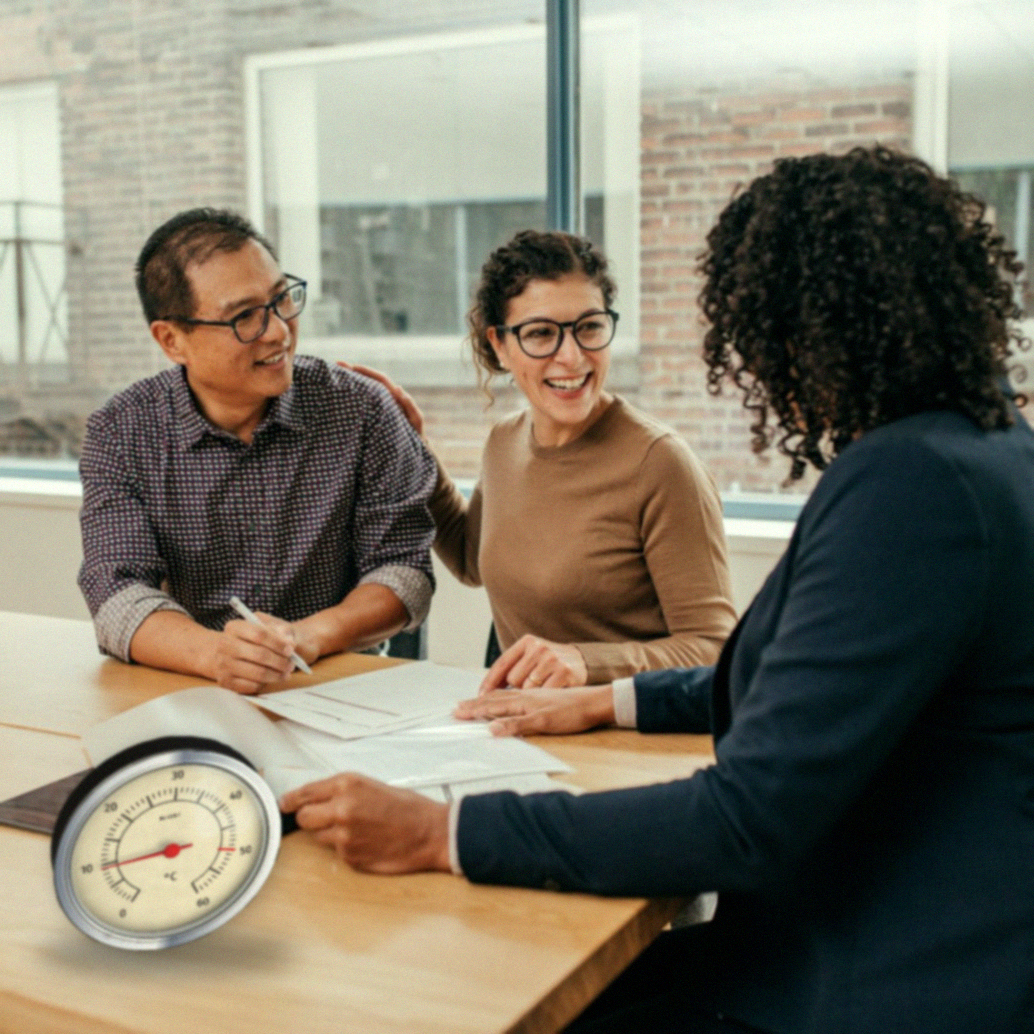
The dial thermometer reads 10 (°C)
